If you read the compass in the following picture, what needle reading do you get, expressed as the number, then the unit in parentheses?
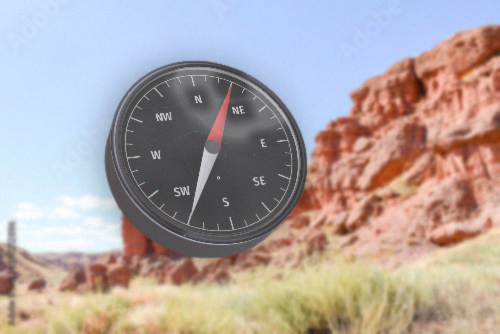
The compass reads 30 (°)
